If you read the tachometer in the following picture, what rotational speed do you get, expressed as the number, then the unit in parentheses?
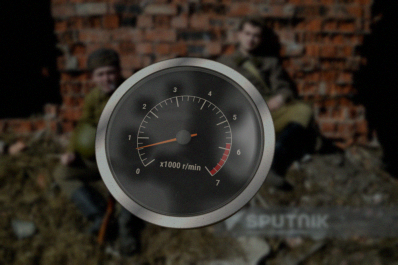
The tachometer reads 600 (rpm)
